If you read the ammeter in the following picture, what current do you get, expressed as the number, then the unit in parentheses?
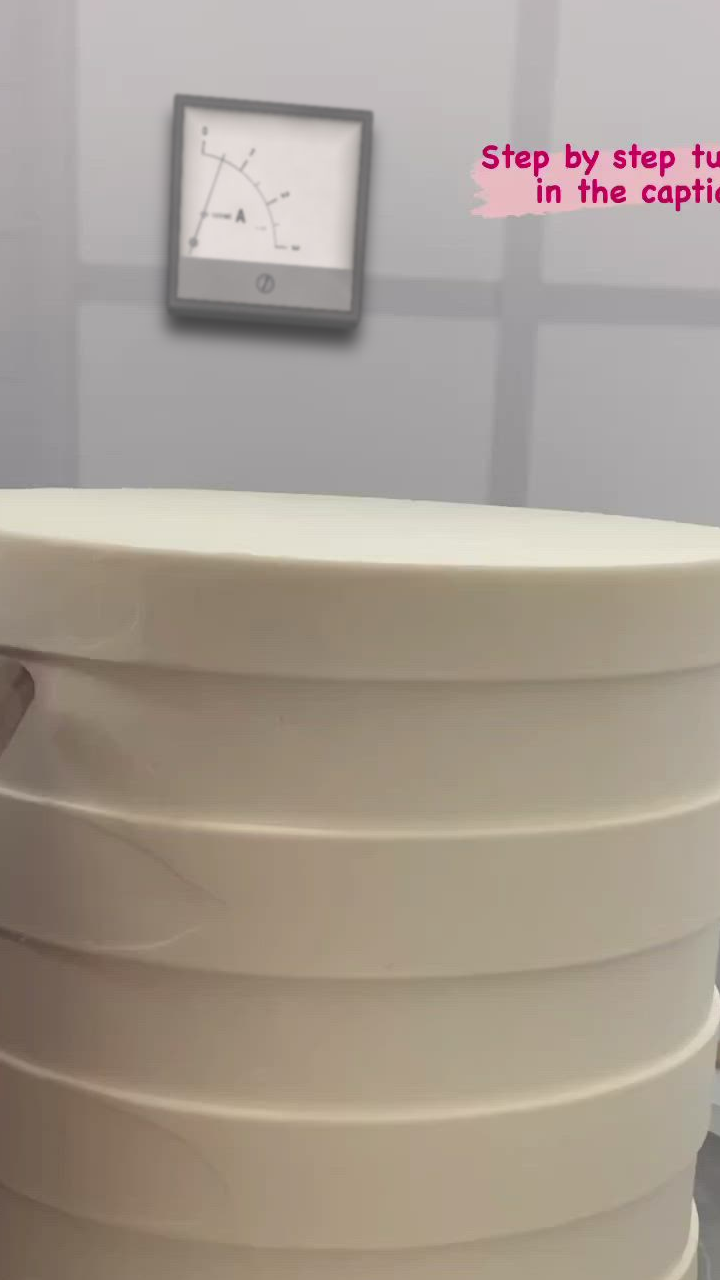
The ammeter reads 0.5 (A)
